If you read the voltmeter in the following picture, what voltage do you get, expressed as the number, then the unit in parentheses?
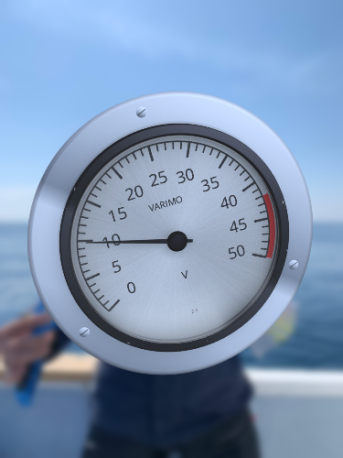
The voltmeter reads 10 (V)
